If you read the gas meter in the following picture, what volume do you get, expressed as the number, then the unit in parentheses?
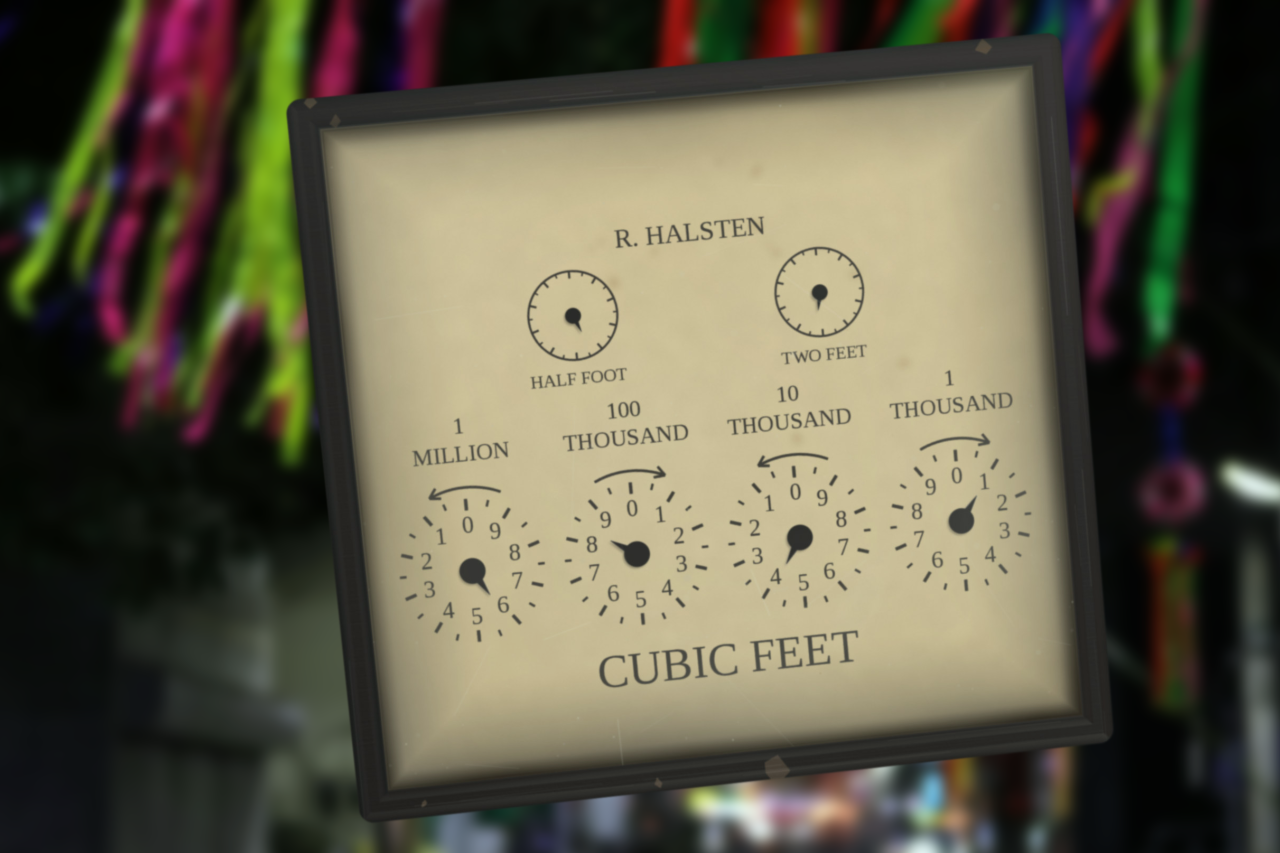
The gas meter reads 584100 (ft³)
